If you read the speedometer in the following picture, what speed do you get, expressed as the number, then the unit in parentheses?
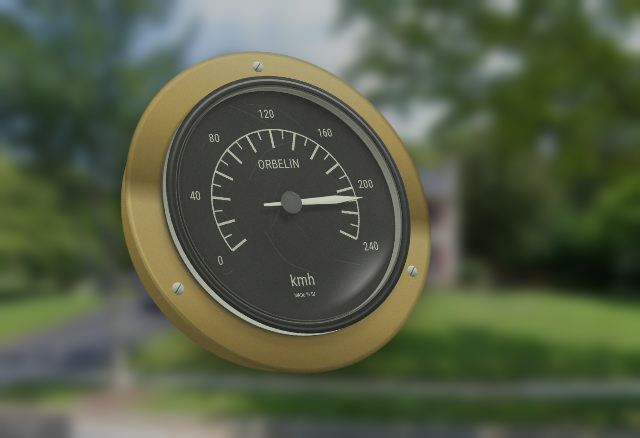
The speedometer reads 210 (km/h)
